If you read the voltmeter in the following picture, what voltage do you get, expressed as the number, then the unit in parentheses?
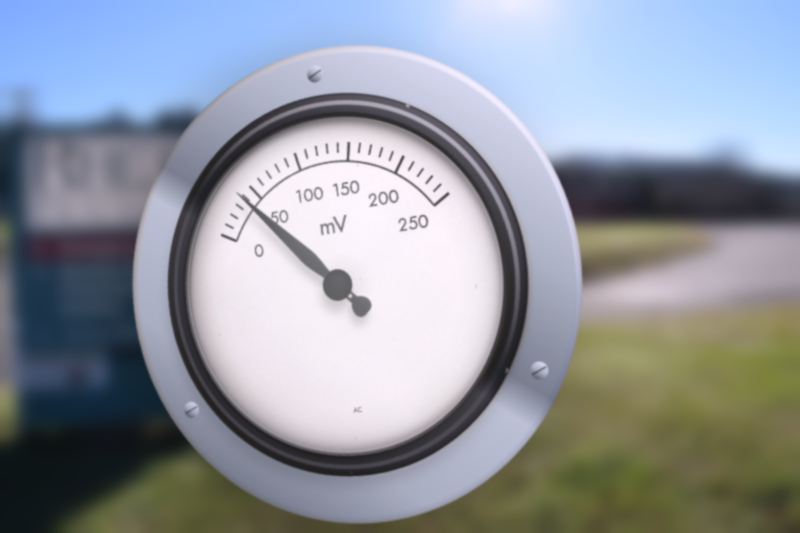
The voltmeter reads 40 (mV)
